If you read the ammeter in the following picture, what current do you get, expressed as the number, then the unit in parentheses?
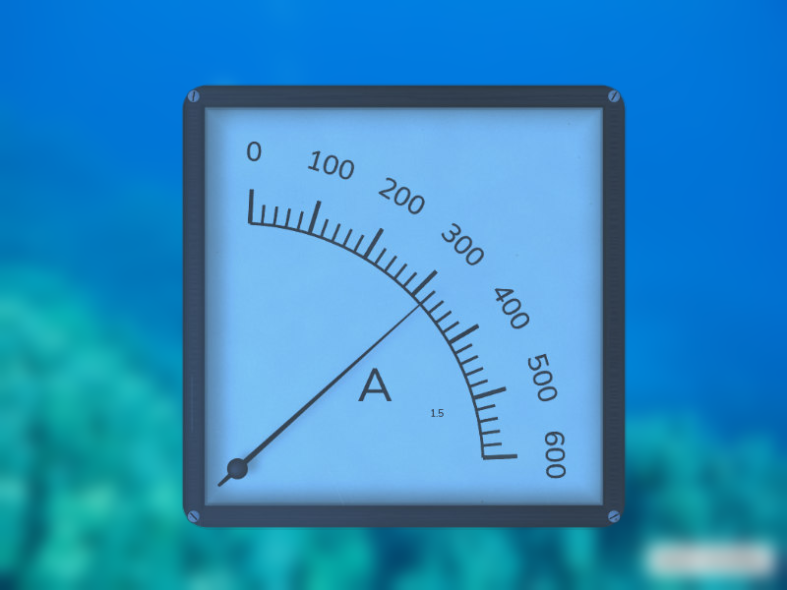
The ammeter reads 320 (A)
